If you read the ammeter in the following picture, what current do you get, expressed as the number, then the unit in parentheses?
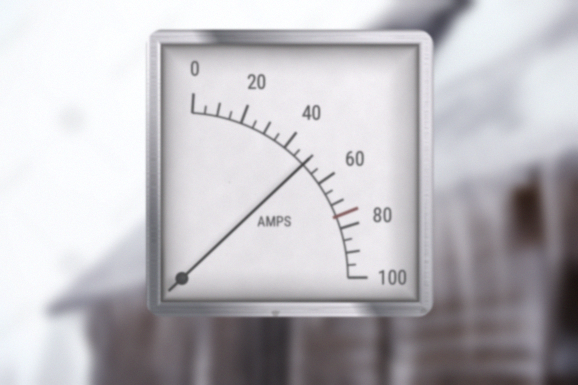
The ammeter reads 50 (A)
